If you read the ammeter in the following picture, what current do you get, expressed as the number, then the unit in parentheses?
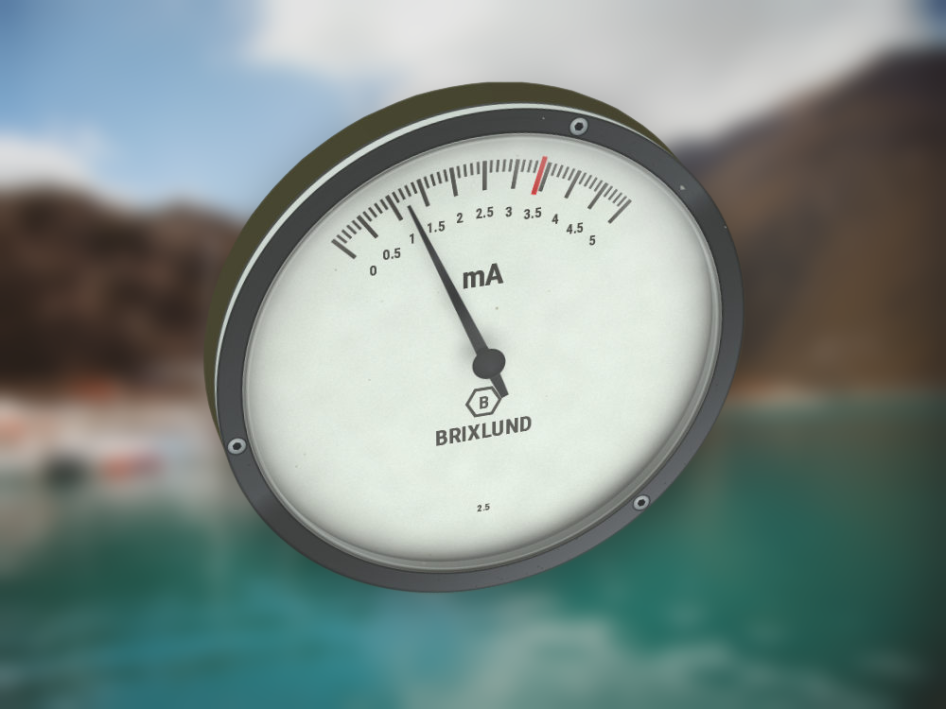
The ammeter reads 1.2 (mA)
